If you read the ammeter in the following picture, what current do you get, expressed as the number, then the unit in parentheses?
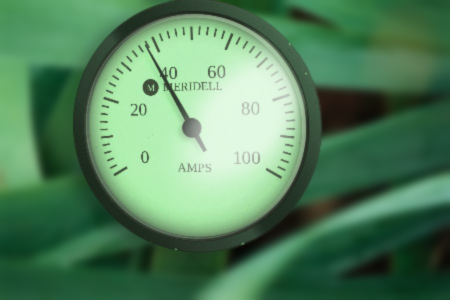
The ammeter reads 38 (A)
